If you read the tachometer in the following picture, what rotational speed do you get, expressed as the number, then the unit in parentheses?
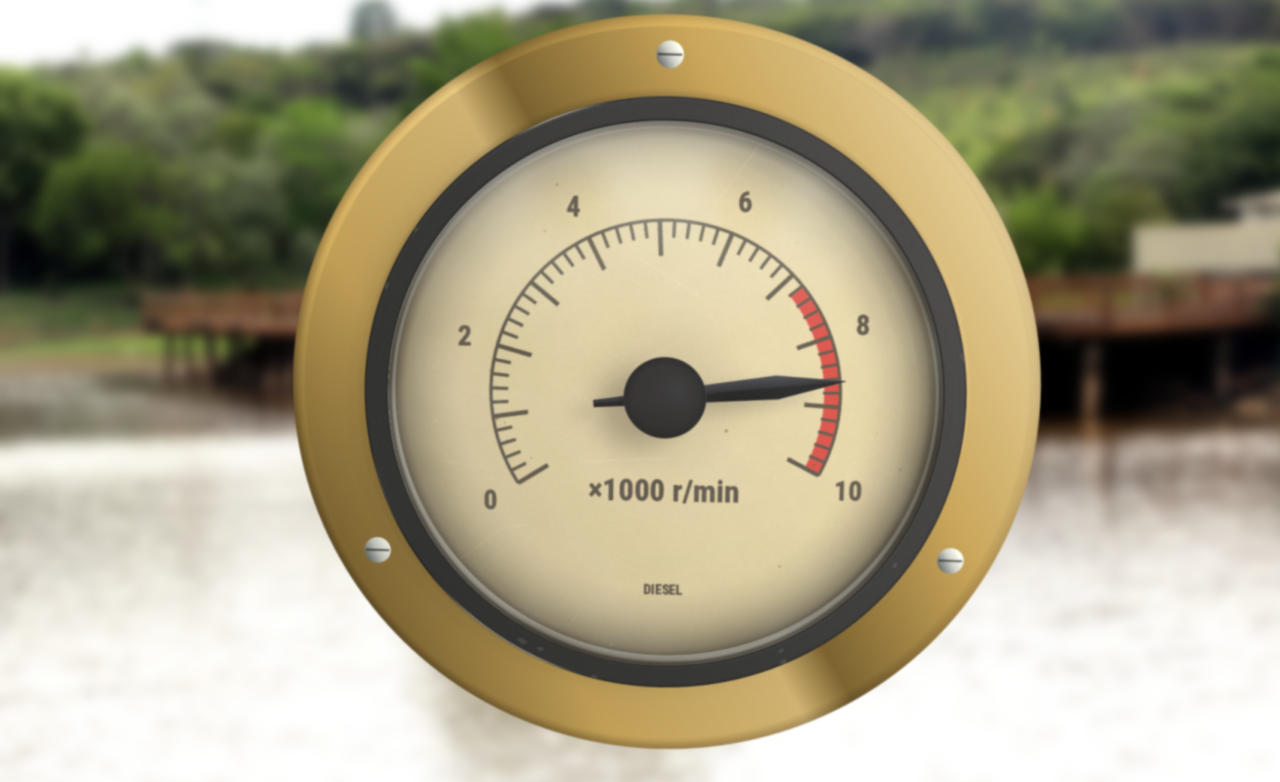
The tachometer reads 8600 (rpm)
